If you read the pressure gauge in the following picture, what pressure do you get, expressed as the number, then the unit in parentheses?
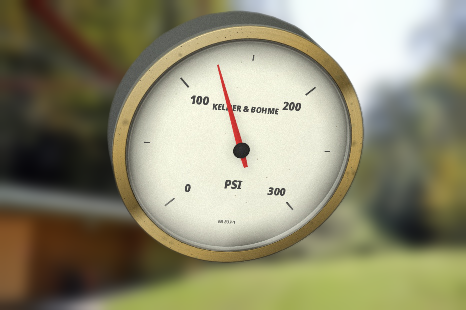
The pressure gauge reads 125 (psi)
